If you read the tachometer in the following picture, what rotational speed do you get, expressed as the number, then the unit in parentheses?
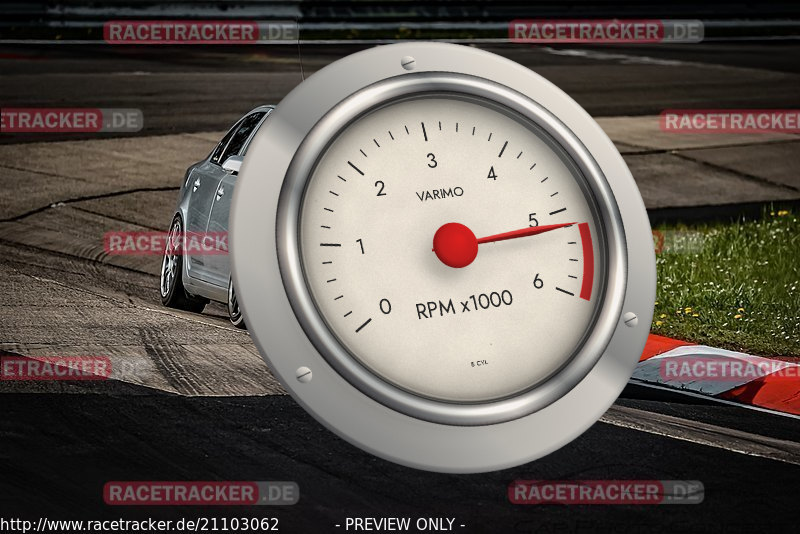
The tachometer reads 5200 (rpm)
